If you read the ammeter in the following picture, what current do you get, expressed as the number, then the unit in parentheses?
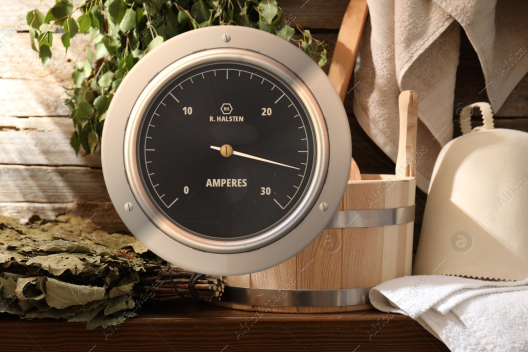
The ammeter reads 26.5 (A)
